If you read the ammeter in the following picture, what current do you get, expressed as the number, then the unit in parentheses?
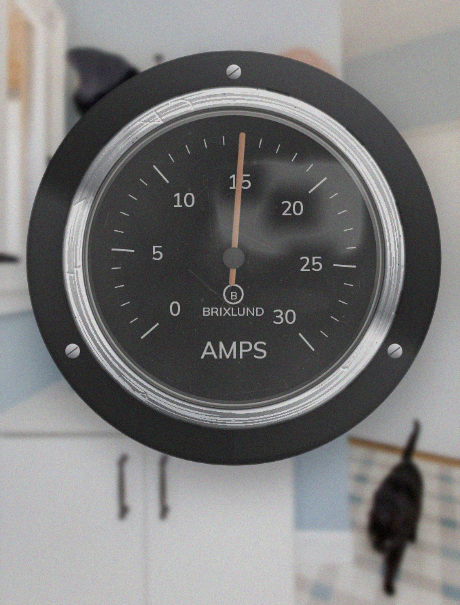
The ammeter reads 15 (A)
